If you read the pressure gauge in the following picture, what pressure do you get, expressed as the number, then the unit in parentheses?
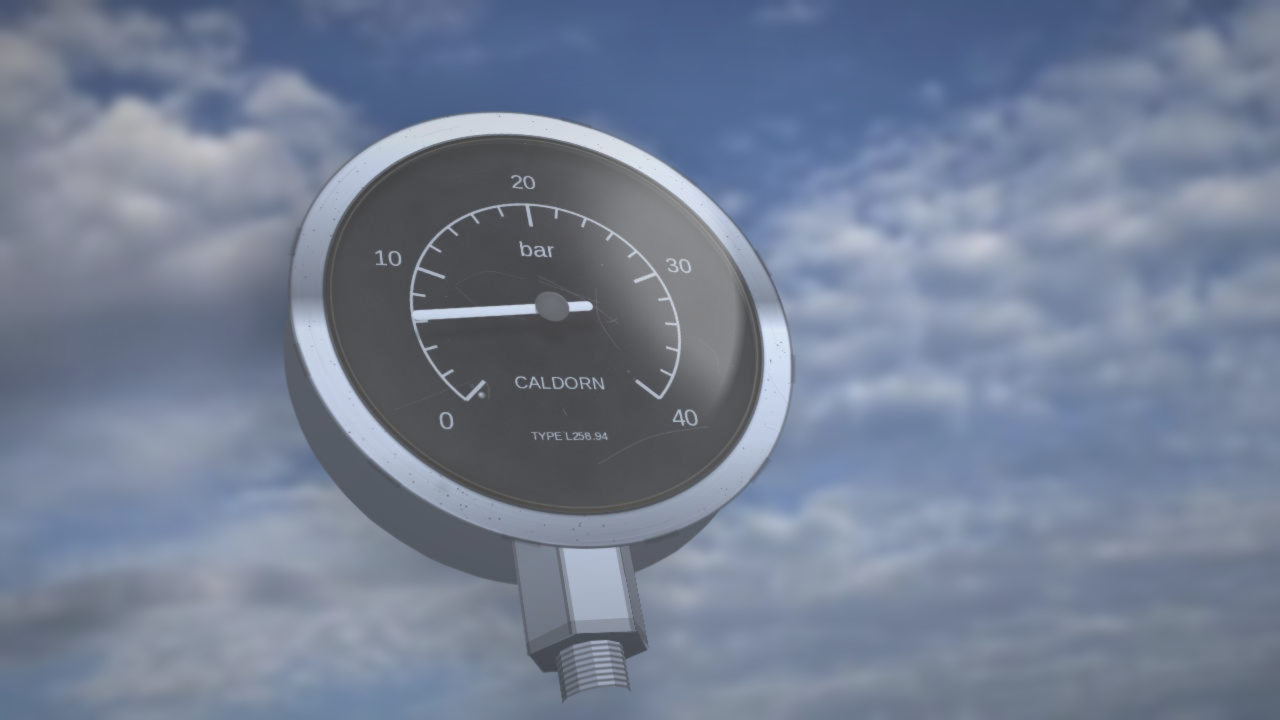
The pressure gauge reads 6 (bar)
